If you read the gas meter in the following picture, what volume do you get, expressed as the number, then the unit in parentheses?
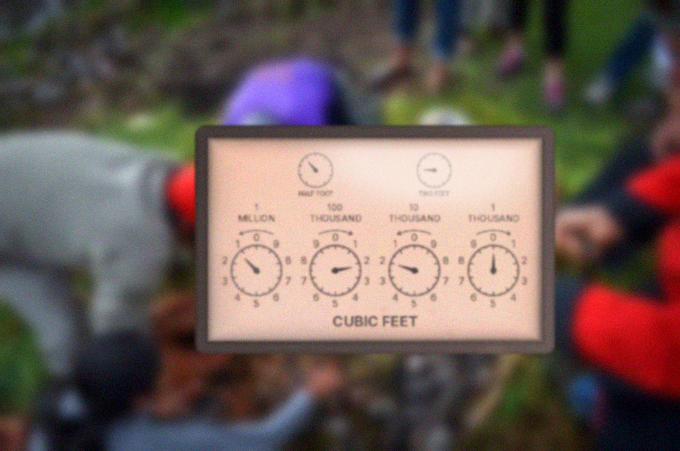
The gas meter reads 122000 (ft³)
